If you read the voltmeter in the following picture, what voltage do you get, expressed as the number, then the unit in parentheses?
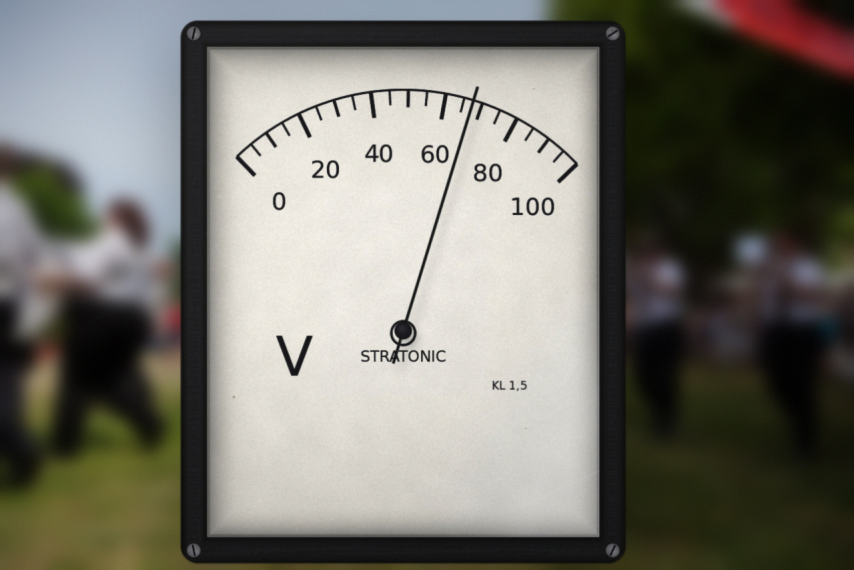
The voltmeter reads 67.5 (V)
